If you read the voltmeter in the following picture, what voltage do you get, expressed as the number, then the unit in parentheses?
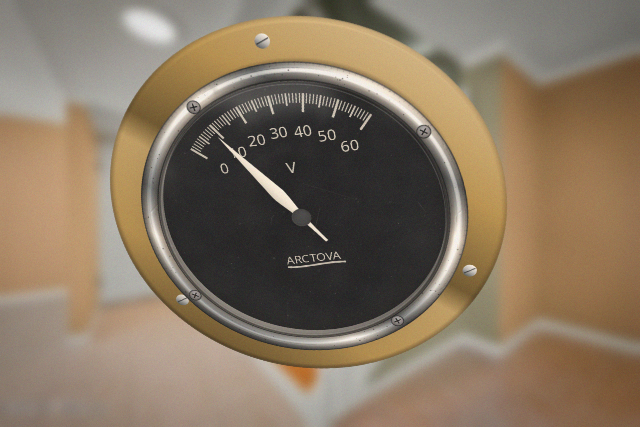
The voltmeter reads 10 (V)
